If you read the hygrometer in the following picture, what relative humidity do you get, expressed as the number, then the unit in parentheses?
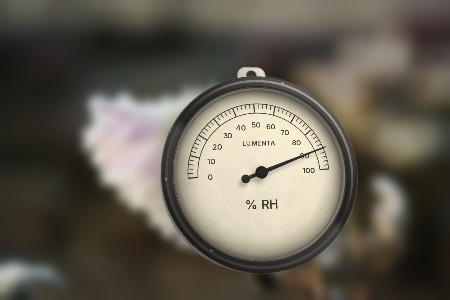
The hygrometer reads 90 (%)
